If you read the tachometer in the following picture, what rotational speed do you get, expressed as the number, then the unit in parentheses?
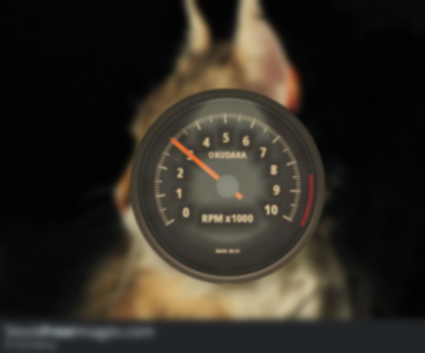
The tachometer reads 3000 (rpm)
